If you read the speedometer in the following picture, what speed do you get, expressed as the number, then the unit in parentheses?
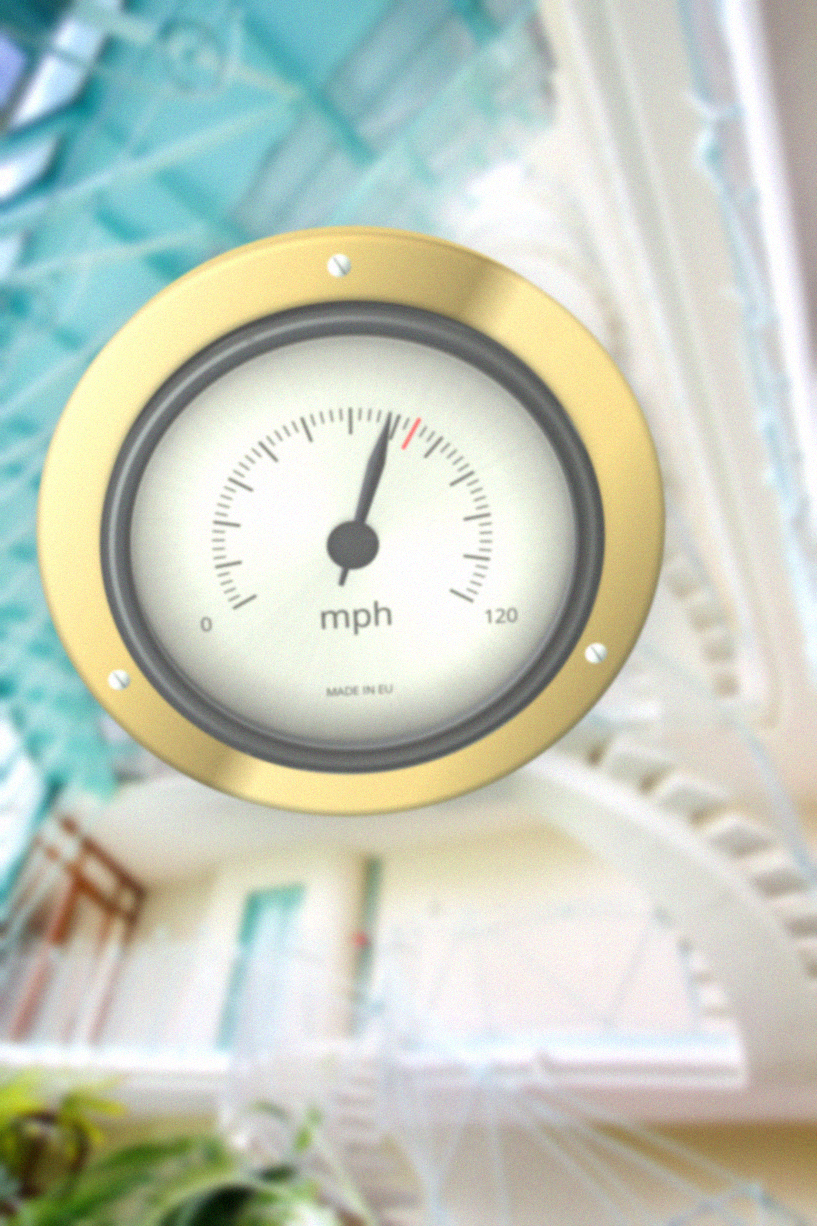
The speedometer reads 68 (mph)
